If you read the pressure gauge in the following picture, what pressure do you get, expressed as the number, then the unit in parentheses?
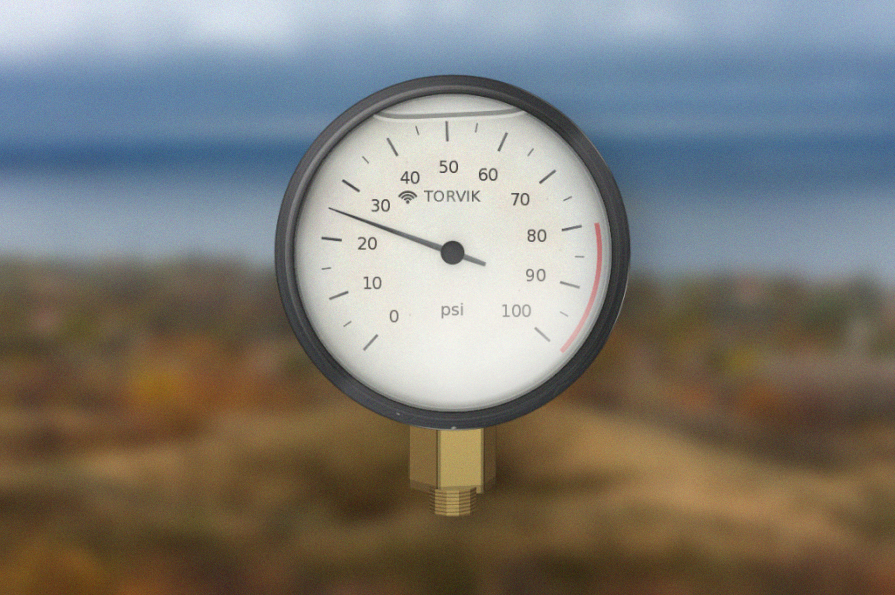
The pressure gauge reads 25 (psi)
